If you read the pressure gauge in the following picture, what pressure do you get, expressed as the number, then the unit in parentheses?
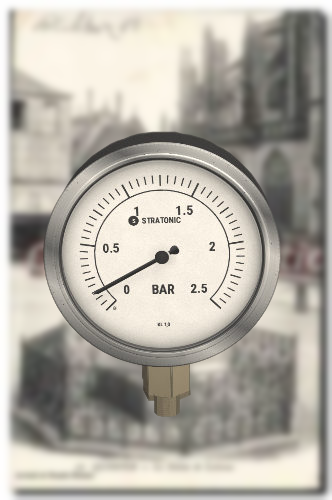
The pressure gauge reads 0.15 (bar)
